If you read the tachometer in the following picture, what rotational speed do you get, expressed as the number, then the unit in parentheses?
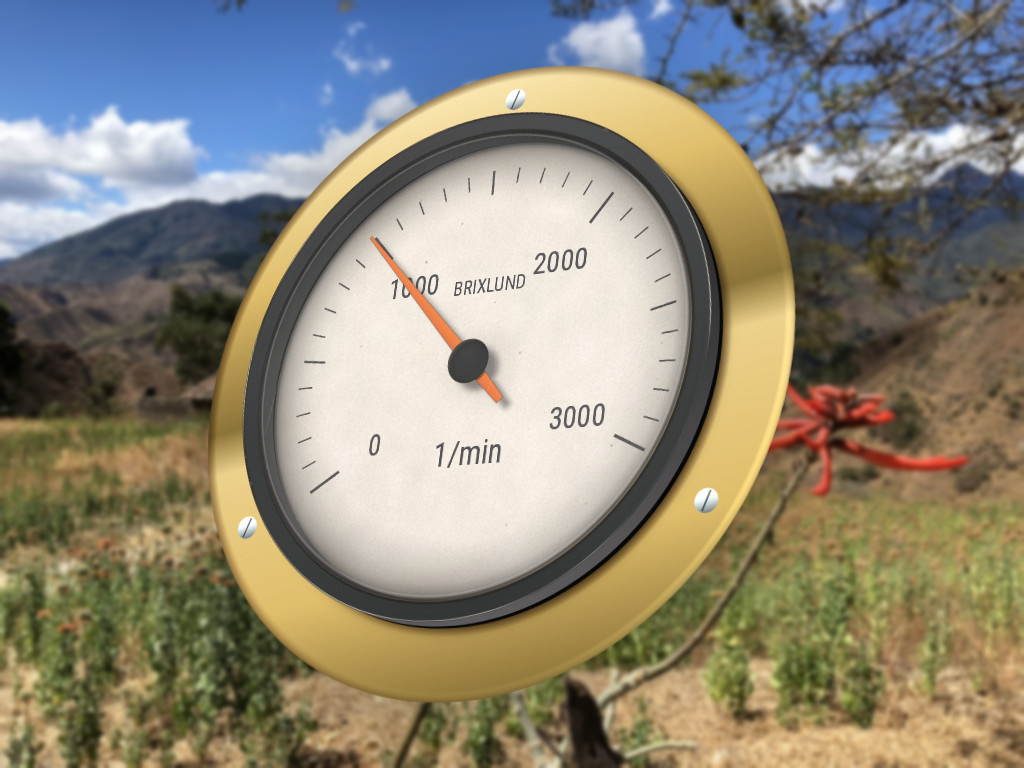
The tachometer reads 1000 (rpm)
